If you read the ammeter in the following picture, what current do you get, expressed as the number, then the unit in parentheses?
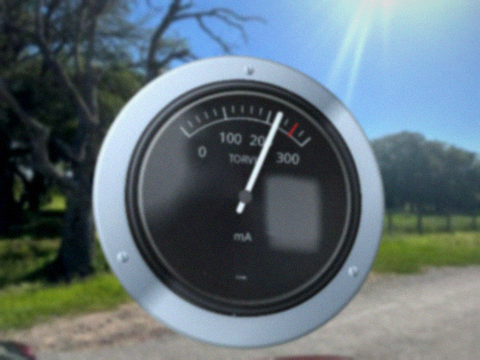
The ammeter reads 220 (mA)
